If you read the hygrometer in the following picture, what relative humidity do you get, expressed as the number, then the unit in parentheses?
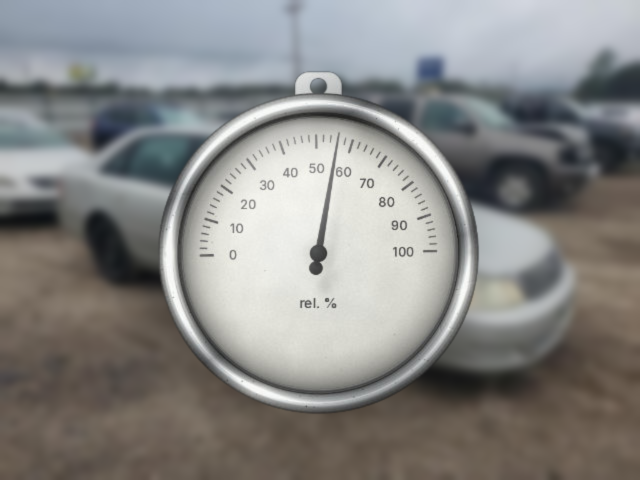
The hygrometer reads 56 (%)
